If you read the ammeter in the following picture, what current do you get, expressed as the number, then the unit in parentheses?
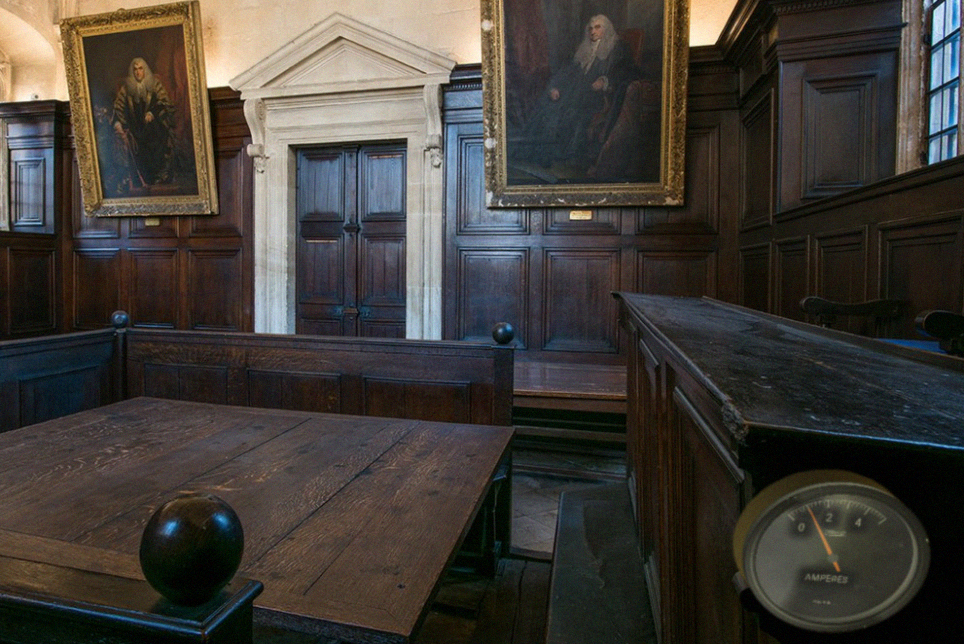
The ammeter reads 1 (A)
